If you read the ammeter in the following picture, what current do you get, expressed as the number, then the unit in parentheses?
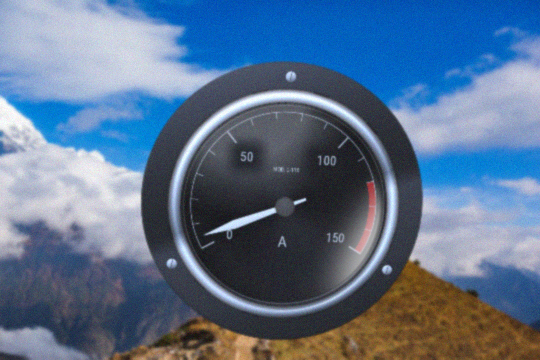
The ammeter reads 5 (A)
